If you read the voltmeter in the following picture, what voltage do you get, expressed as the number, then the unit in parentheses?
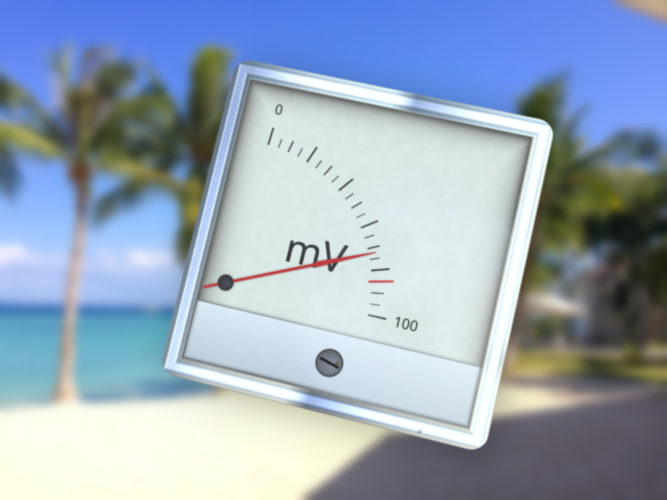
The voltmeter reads 72.5 (mV)
